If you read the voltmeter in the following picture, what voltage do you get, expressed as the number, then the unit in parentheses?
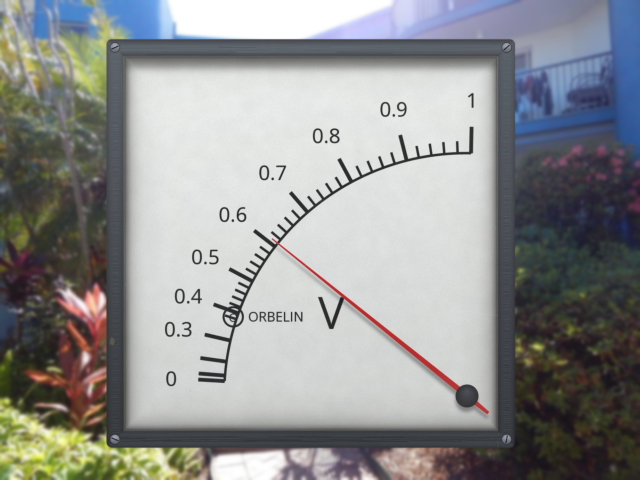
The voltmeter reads 0.61 (V)
